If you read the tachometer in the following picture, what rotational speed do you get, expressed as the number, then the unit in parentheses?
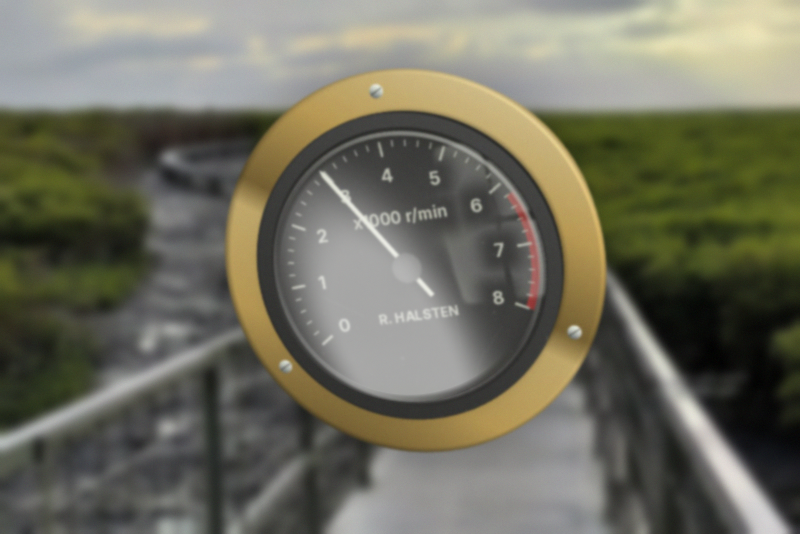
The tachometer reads 3000 (rpm)
